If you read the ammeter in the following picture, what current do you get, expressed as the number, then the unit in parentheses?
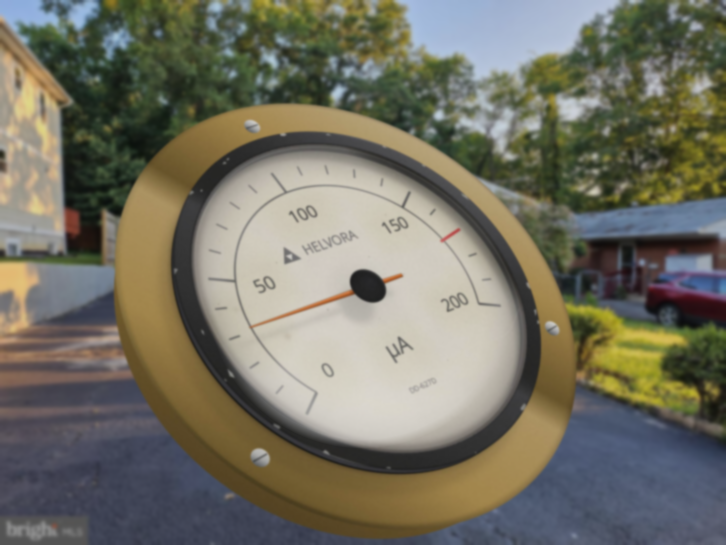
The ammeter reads 30 (µA)
